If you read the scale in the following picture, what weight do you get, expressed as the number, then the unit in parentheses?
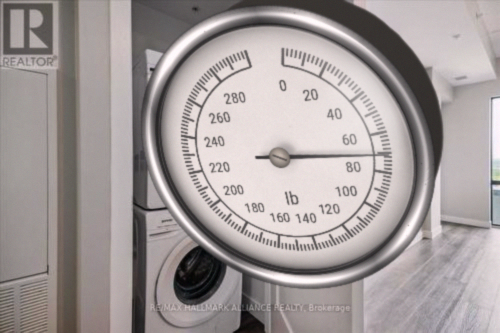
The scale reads 70 (lb)
